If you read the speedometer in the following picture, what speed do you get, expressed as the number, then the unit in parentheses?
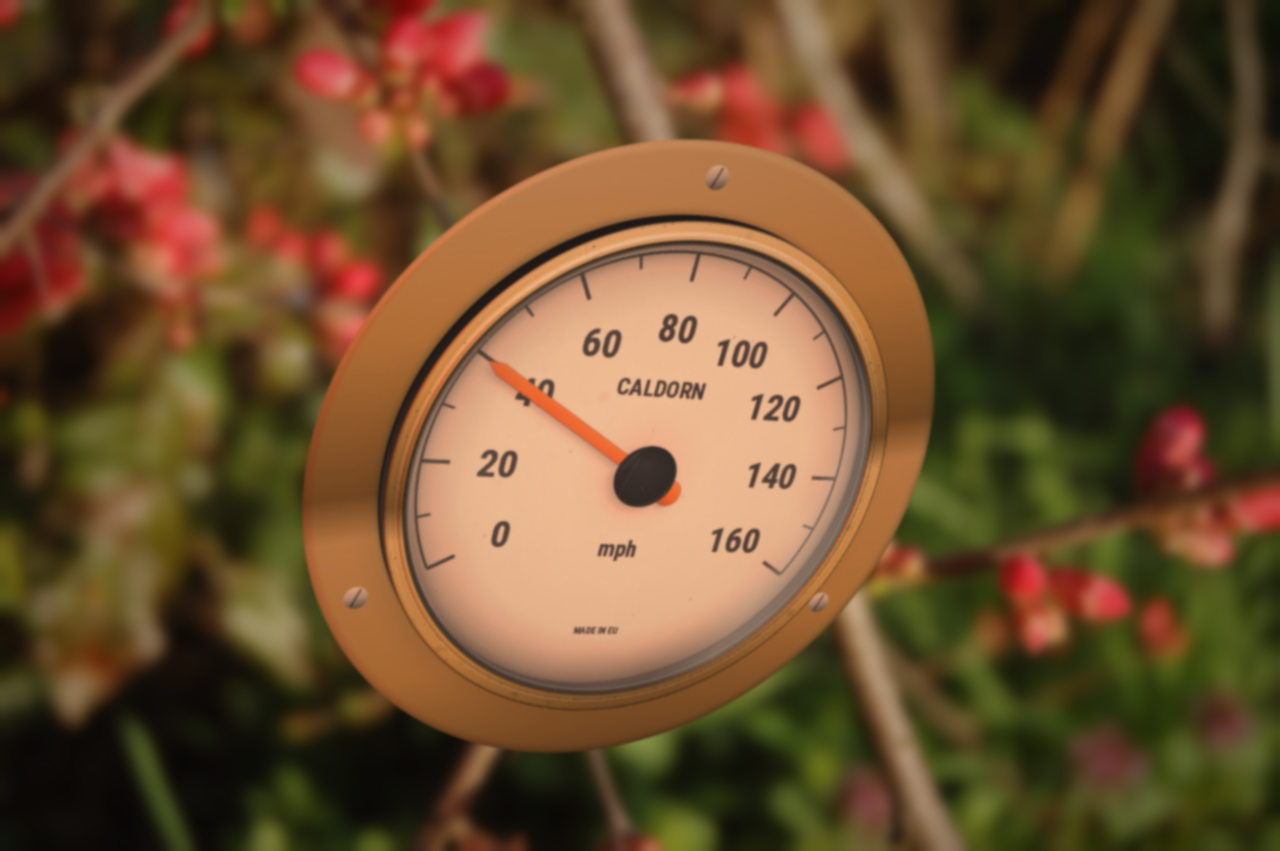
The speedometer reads 40 (mph)
